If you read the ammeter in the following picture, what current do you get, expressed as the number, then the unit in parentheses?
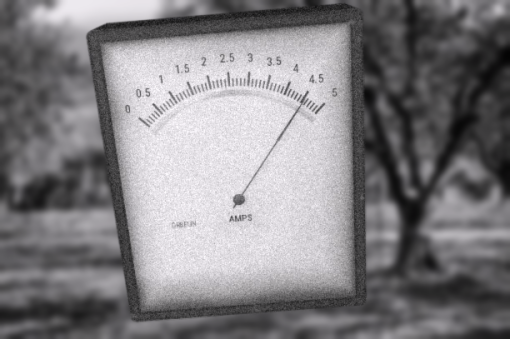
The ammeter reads 4.5 (A)
